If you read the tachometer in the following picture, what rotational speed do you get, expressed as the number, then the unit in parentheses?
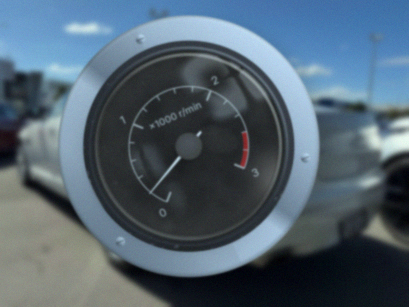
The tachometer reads 200 (rpm)
